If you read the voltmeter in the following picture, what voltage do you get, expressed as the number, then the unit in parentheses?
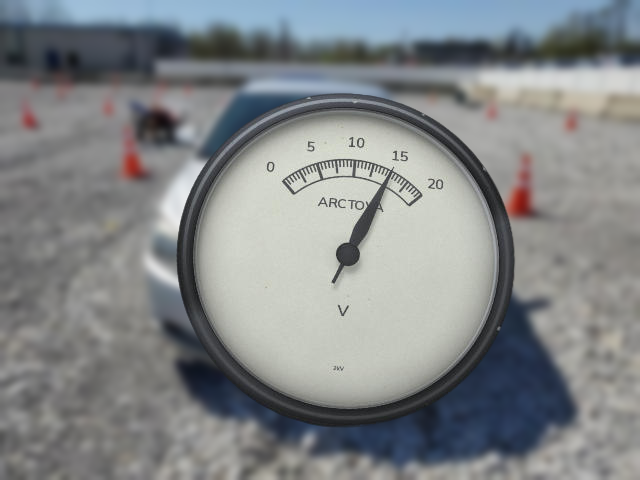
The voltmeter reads 15 (V)
